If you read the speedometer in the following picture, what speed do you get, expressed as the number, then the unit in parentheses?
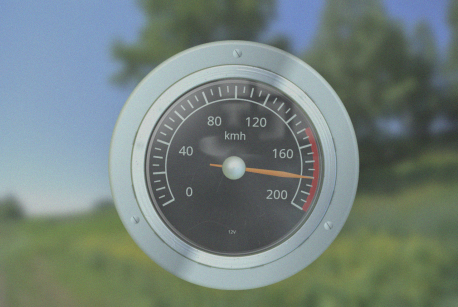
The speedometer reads 180 (km/h)
